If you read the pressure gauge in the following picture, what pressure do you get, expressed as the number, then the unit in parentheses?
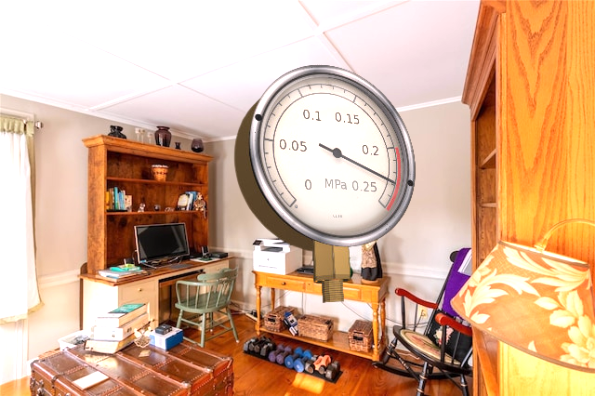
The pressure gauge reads 0.23 (MPa)
